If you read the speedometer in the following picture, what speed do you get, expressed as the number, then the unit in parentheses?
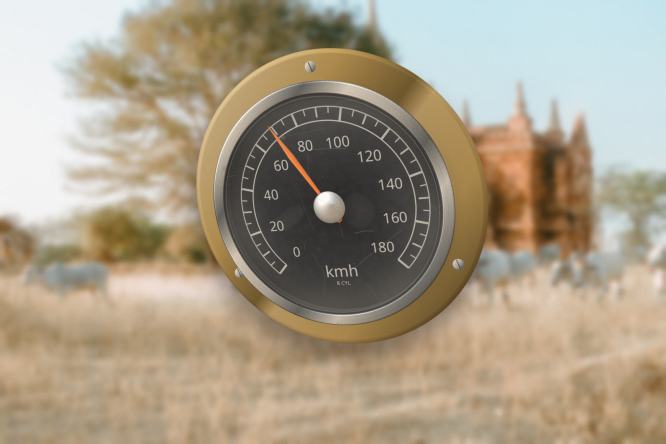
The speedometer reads 70 (km/h)
